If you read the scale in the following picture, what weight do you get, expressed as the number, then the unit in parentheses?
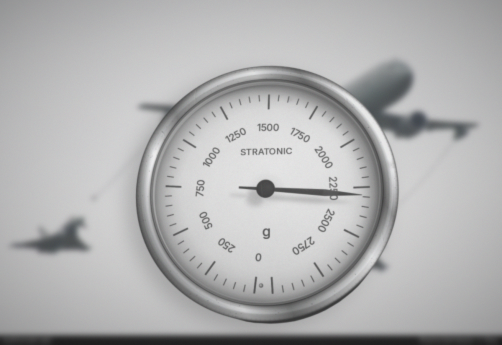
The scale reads 2300 (g)
